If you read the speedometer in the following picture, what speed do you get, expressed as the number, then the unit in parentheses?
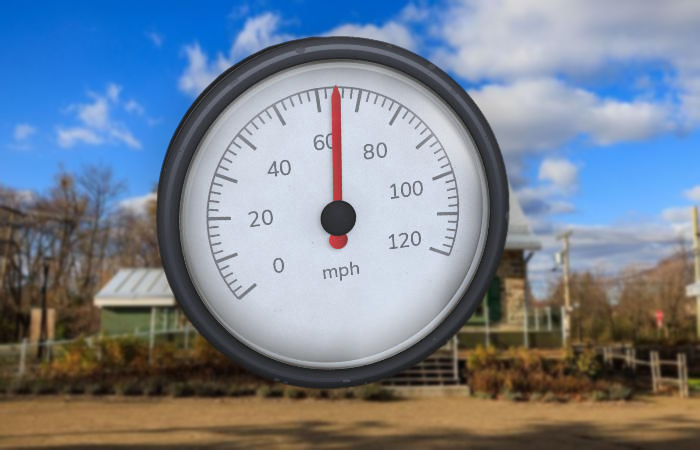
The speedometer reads 64 (mph)
